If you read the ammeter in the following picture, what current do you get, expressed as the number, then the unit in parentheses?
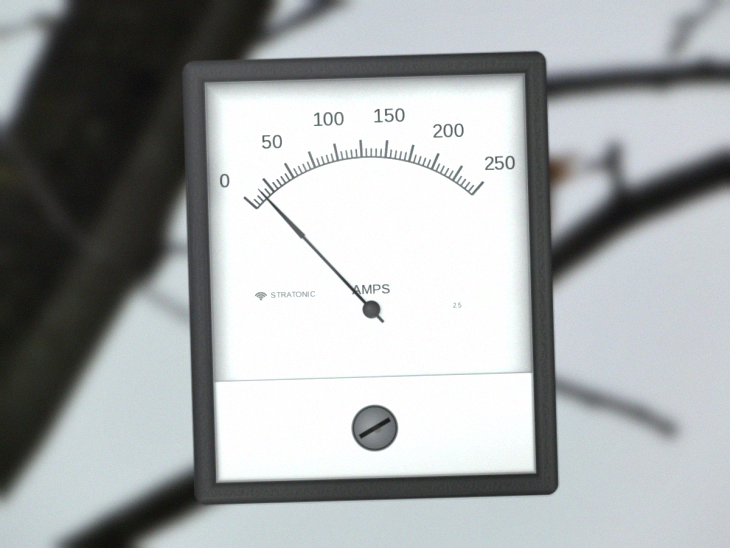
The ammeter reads 15 (A)
